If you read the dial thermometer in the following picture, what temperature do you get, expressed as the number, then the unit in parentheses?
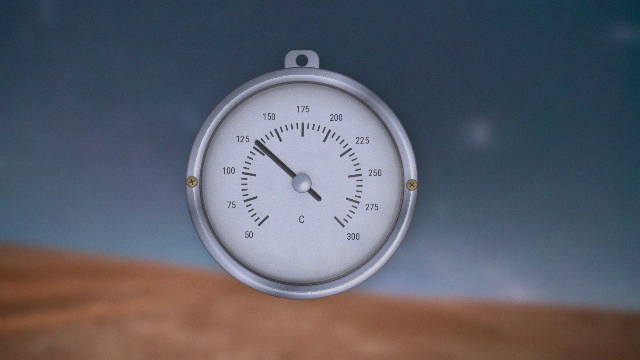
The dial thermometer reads 130 (°C)
